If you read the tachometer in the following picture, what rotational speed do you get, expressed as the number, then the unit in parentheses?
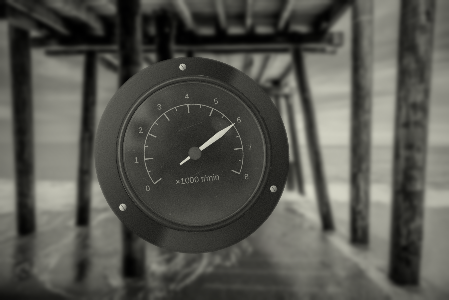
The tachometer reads 6000 (rpm)
